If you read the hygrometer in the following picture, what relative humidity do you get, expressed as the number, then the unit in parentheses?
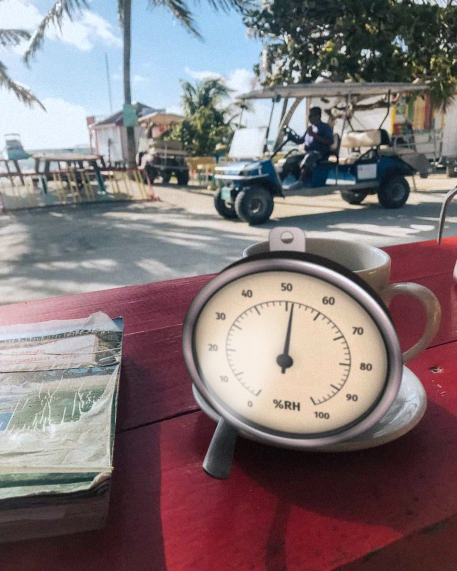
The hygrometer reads 52 (%)
